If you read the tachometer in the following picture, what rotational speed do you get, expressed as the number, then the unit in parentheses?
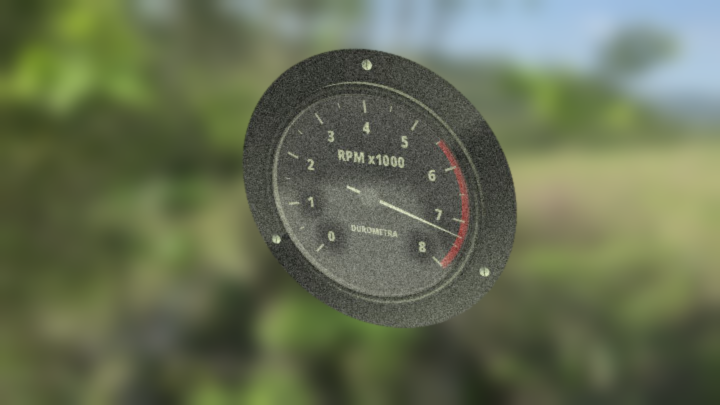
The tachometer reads 7250 (rpm)
